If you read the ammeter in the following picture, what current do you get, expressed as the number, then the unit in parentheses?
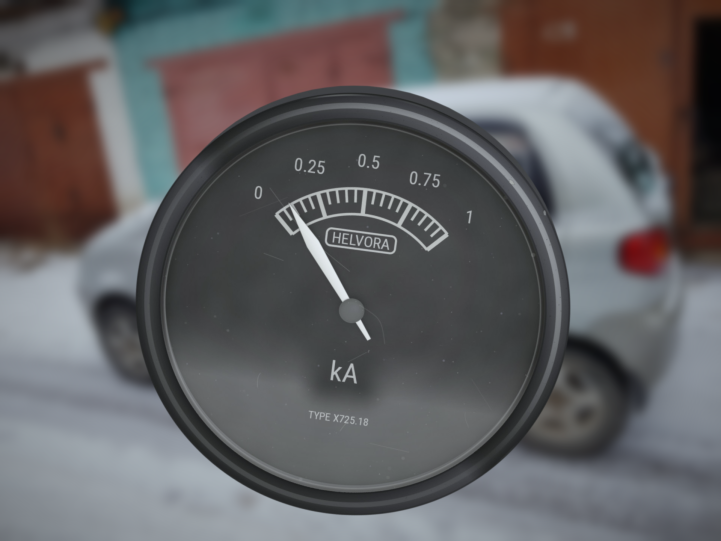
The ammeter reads 0.1 (kA)
